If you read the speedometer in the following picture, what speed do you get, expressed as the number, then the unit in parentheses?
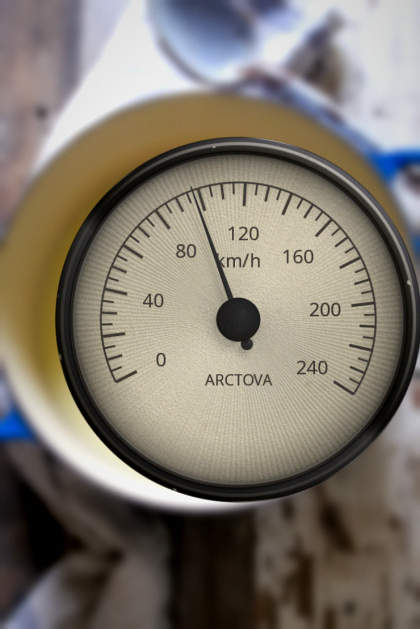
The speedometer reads 97.5 (km/h)
